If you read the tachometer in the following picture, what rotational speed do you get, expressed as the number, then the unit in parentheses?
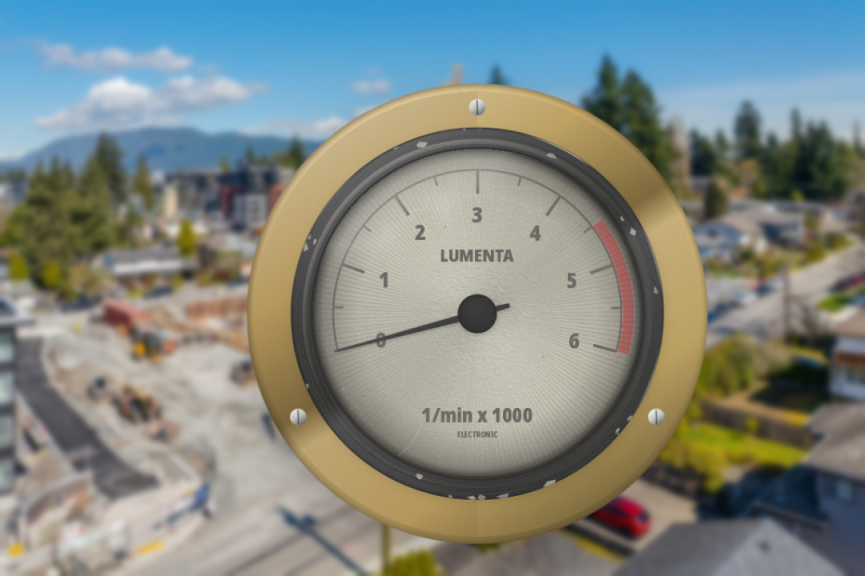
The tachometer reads 0 (rpm)
